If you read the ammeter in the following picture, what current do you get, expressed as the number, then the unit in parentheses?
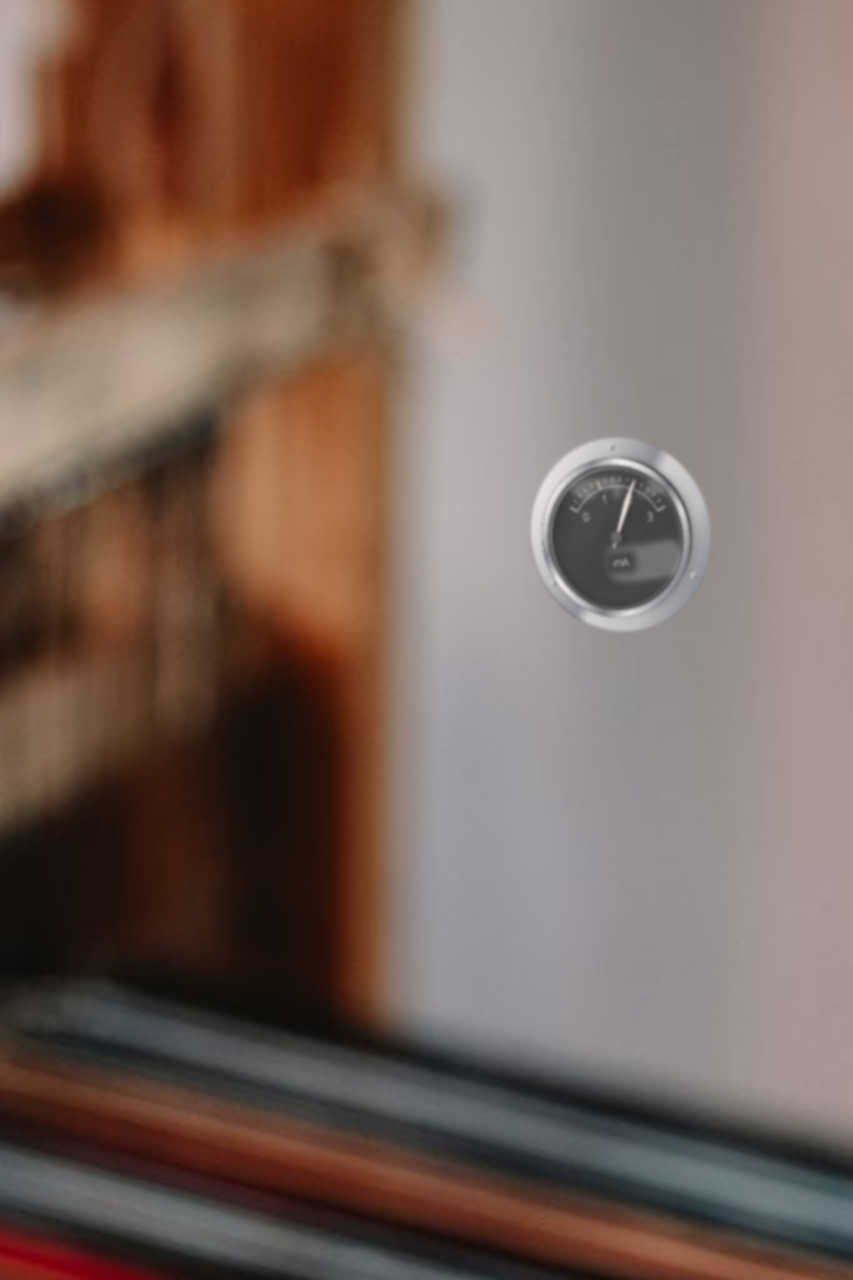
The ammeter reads 2 (mA)
